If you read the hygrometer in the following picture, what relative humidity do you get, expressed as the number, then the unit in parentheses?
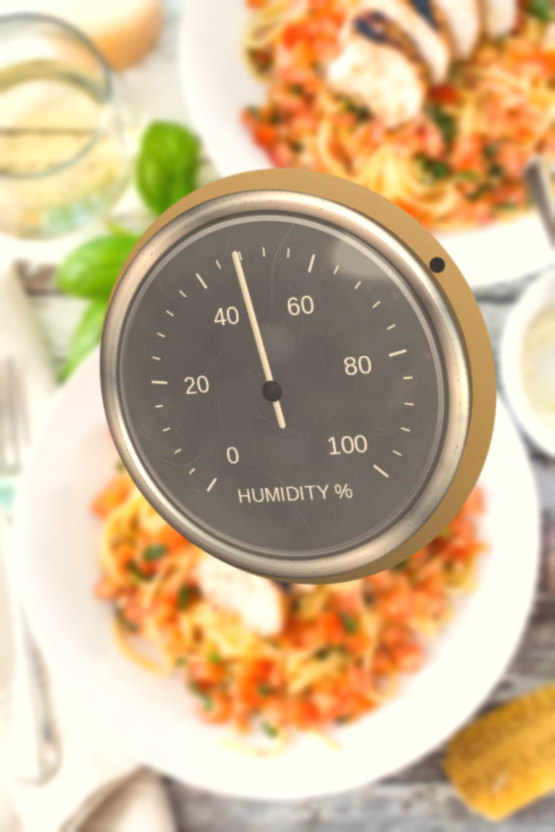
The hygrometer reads 48 (%)
